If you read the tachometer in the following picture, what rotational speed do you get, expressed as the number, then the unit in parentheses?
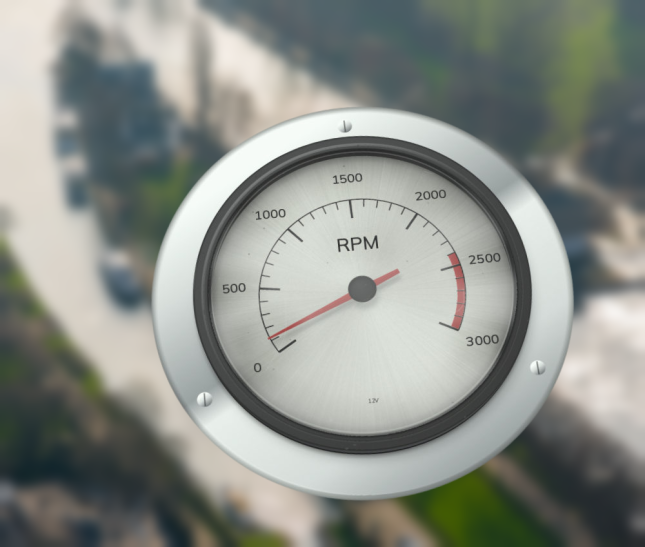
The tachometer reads 100 (rpm)
